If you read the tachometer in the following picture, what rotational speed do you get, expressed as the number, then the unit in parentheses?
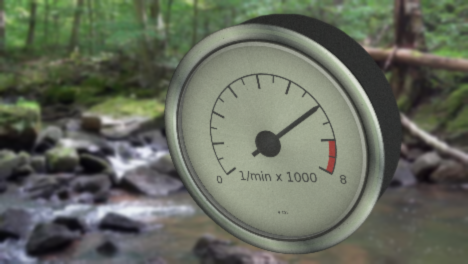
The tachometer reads 6000 (rpm)
